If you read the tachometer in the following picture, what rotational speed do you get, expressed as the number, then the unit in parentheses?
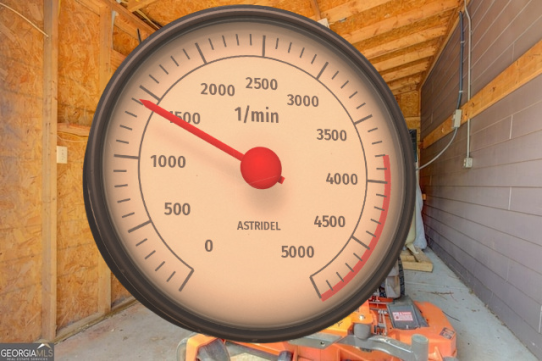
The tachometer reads 1400 (rpm)
